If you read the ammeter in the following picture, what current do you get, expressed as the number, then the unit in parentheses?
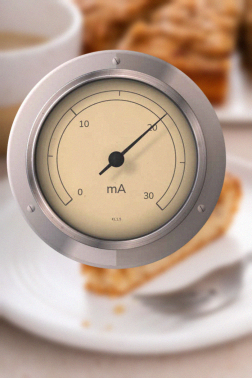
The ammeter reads 20 (mA)
